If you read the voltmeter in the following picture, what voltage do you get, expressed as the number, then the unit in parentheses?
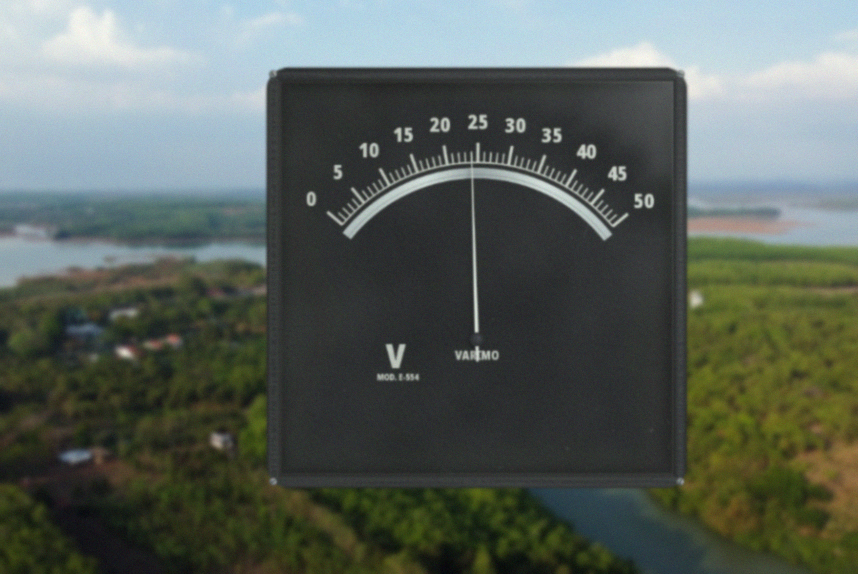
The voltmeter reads 24 (V)
